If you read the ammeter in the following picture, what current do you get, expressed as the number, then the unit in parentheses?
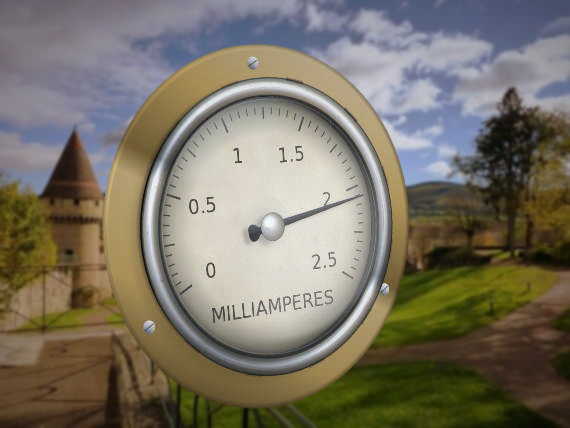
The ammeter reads 2.05 (mA)
